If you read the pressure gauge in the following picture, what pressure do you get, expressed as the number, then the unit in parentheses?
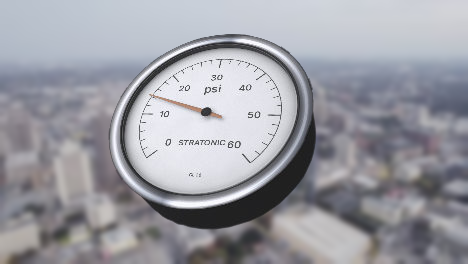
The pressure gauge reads 14 (psi)
